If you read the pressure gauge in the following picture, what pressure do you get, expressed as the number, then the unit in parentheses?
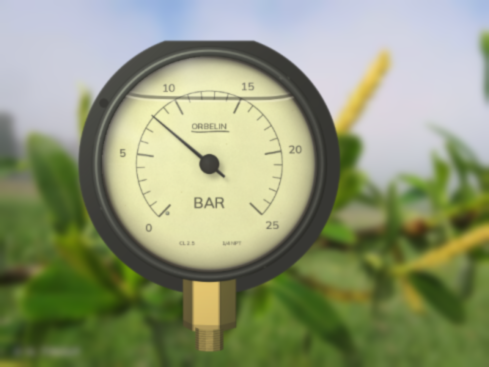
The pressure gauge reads 8 (bar)
